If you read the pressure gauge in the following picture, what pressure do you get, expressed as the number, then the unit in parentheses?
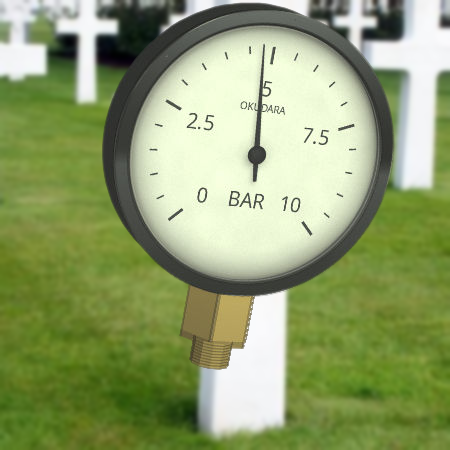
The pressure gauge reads 4.75 (bar)
